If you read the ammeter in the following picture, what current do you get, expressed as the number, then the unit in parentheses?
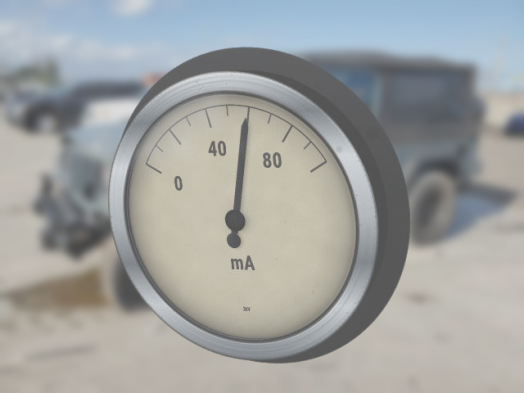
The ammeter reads 60 (mA)
